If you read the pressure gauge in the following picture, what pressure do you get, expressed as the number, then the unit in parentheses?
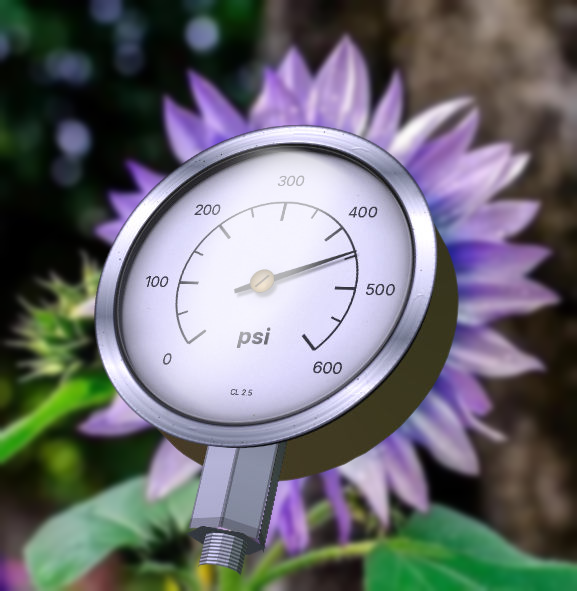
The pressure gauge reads 450 (psi)
